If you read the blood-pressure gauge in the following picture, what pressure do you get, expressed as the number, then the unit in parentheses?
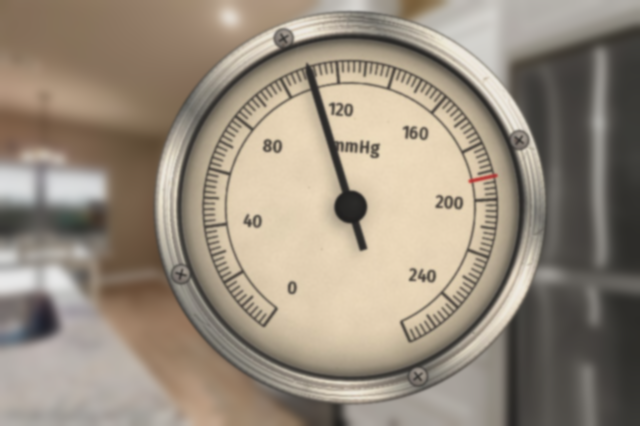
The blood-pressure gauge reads 110 (mmHg)
